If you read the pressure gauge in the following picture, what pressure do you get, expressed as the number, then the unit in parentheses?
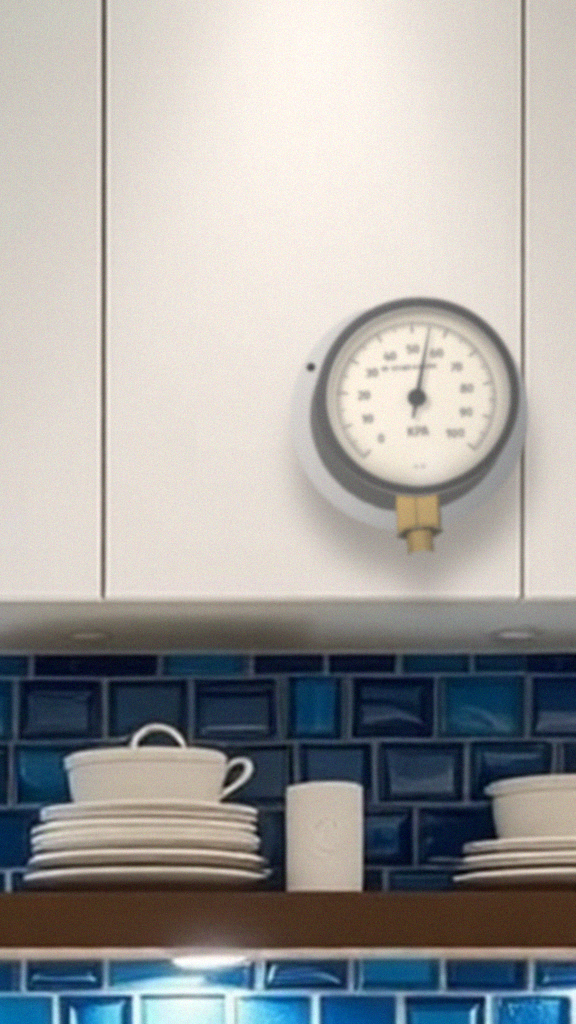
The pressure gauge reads 55 (kPa)
